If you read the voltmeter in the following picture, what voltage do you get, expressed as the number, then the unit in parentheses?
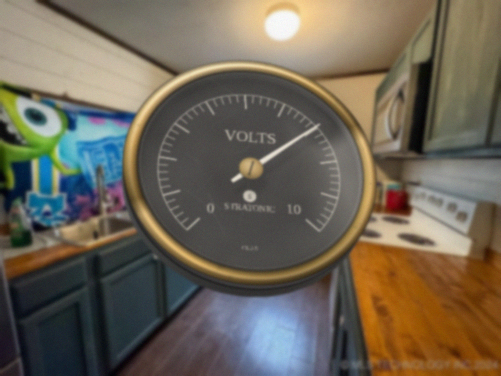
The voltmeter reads 7 (V)
